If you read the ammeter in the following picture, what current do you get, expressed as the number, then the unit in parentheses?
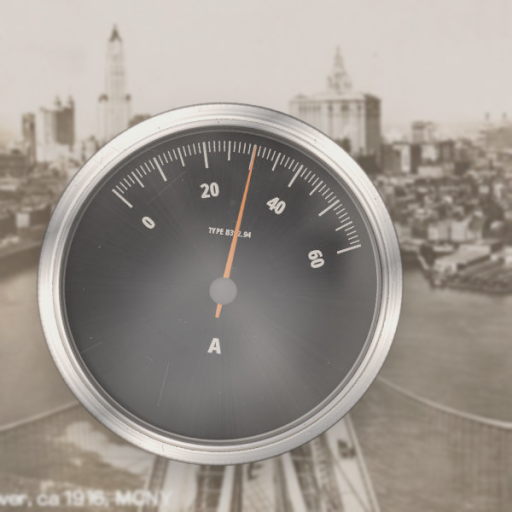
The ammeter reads 30 (A)
